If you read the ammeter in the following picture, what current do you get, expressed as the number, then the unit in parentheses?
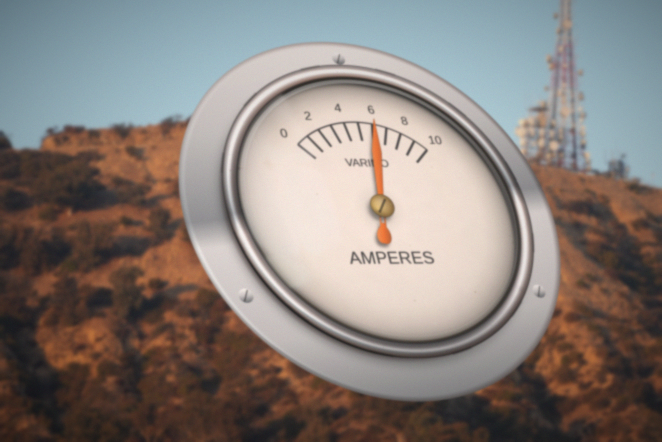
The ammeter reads 6 (A)
